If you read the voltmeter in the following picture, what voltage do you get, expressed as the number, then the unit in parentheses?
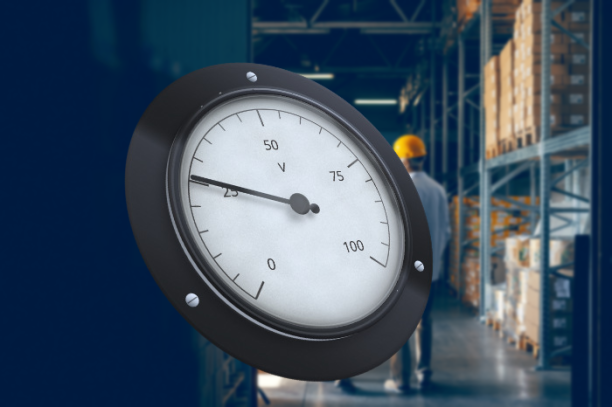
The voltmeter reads 25 (V)
